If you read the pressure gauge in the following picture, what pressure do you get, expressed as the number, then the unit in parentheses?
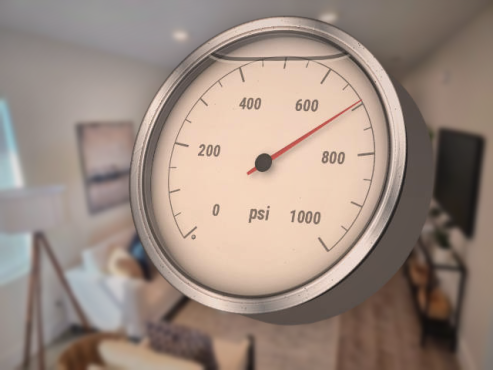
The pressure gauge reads 700 (psi)
